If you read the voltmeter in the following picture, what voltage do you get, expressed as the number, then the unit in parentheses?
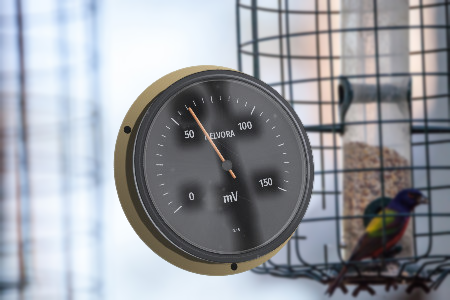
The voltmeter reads 60 (mV)
